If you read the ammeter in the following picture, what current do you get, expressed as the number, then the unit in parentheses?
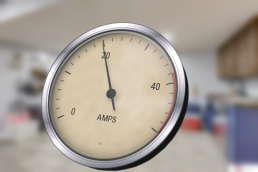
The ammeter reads 20 (A)
